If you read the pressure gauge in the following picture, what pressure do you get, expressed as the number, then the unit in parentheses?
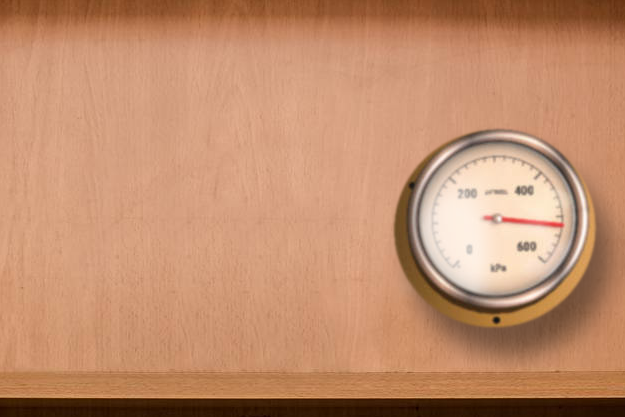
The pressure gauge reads 520 (kPa)
